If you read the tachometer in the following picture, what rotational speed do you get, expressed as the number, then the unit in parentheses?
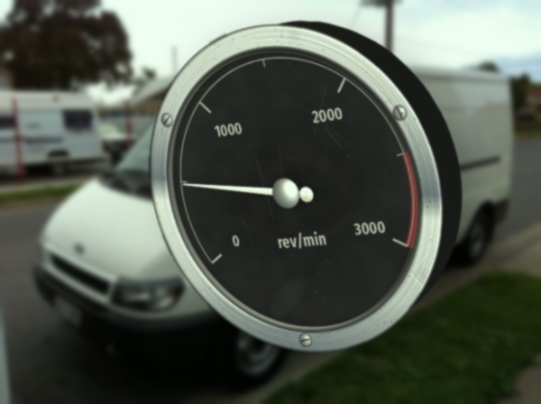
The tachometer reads 500 (rpm)
